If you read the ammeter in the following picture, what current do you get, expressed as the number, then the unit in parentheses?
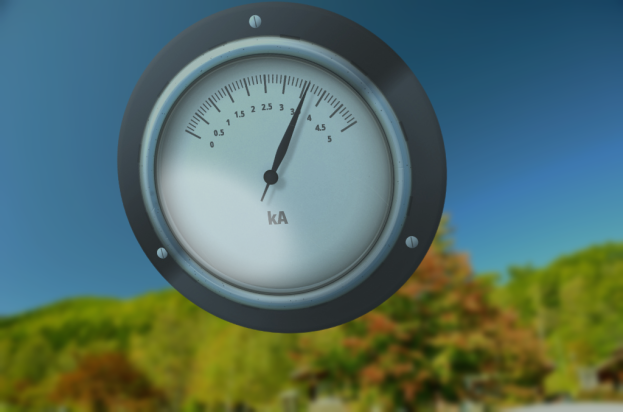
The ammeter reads 3.6 (kA)
